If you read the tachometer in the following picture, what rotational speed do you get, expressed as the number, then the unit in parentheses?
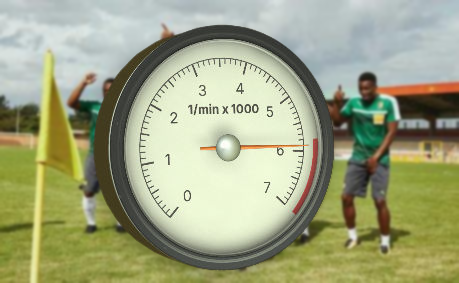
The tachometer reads 5900 (rpm)
